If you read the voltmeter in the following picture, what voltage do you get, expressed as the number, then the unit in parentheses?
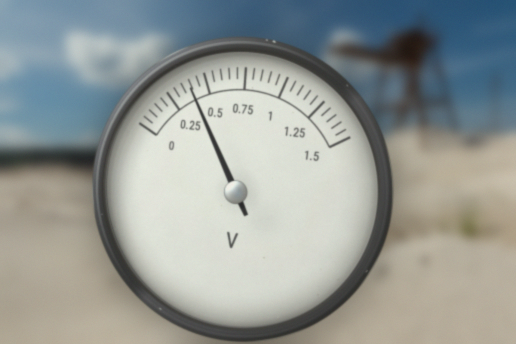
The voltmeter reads 0.4 (V)
